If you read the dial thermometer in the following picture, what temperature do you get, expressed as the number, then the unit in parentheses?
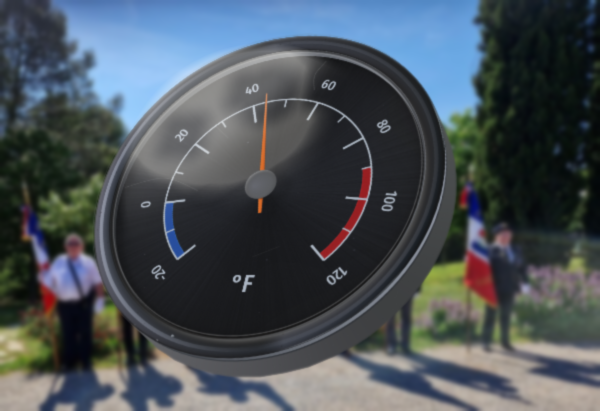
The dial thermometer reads 45 (°F)
